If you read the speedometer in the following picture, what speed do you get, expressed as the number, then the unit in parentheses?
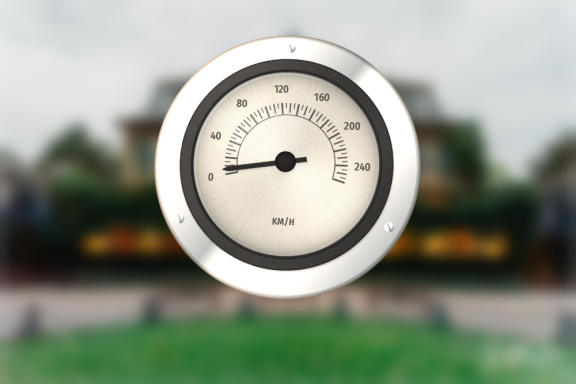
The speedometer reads 5 (km/h)
